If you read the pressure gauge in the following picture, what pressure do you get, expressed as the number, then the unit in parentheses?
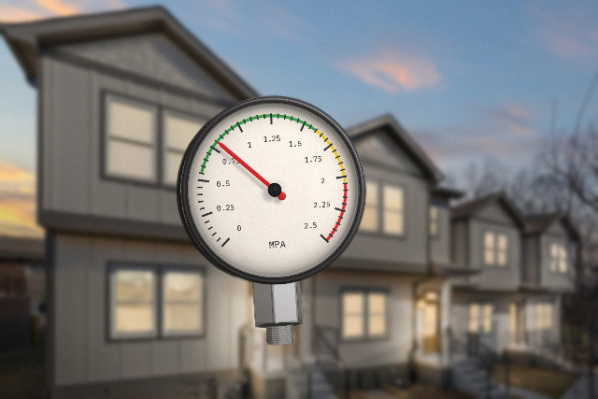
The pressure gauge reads 0.8 (MPa)
